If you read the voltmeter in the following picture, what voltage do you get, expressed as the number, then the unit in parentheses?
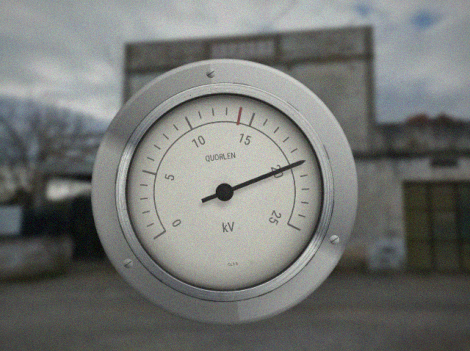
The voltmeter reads 20 (kV)
